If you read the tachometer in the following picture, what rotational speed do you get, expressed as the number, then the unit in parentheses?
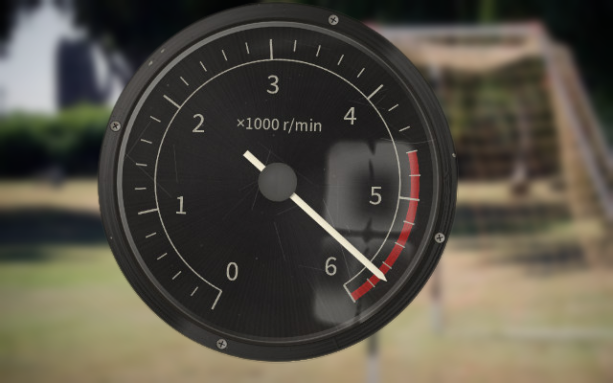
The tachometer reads 5700 (rpm)
